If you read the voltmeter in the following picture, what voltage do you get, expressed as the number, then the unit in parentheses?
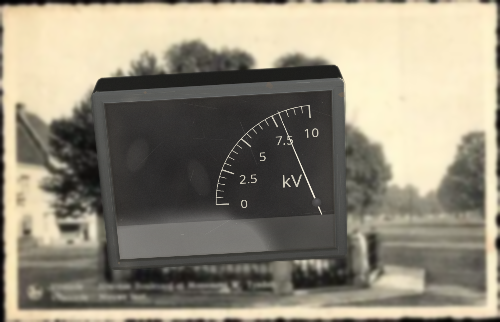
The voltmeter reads 8 (kV)
